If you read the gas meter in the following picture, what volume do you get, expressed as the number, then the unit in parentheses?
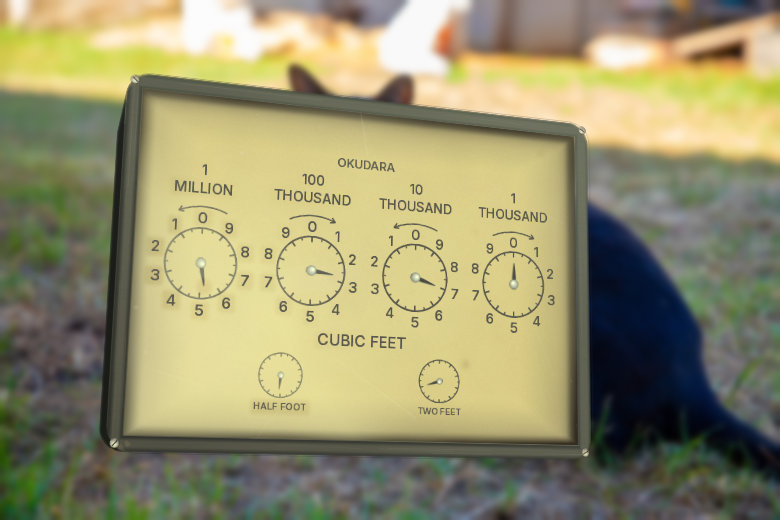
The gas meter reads 527000 (ft³)
